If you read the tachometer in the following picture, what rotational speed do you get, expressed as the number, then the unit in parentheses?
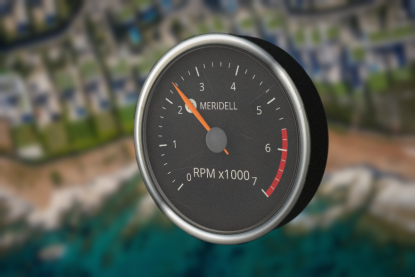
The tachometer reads 2400 (rpm)
